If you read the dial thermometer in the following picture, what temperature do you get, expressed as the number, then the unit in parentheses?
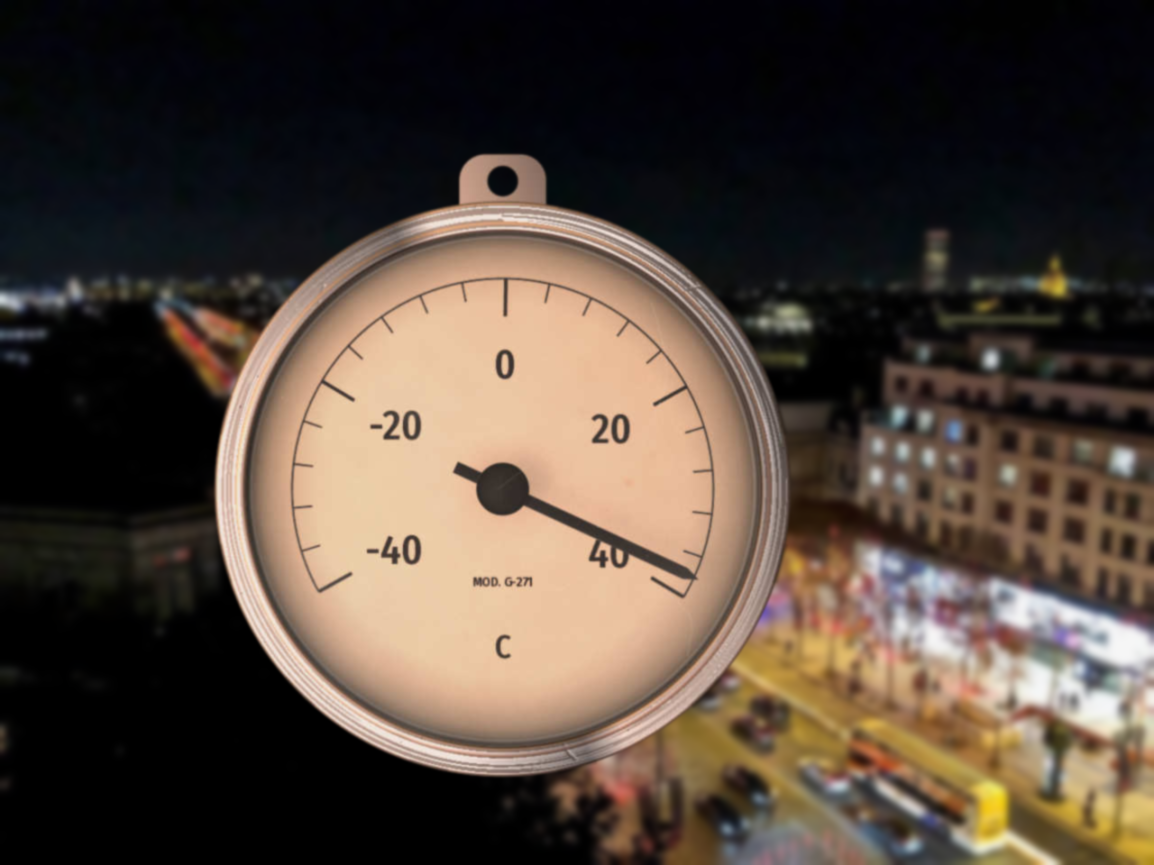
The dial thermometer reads 38 (°C)
